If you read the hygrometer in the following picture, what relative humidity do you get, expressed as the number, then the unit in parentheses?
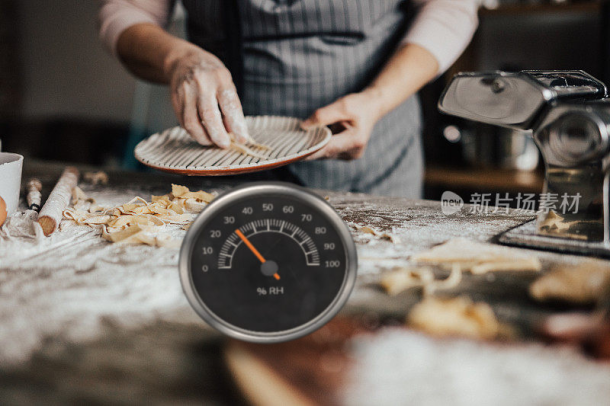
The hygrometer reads 30 (%)
